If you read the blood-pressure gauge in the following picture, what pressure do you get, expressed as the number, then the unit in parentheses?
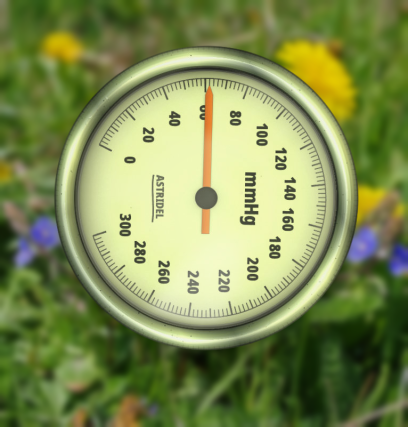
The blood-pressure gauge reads 62 (mmHg)
